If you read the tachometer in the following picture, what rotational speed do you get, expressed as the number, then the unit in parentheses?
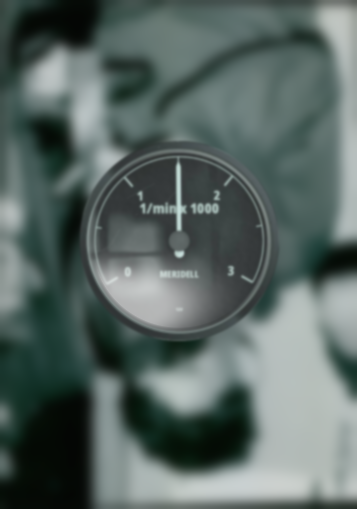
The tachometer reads 1500 (rpm)
